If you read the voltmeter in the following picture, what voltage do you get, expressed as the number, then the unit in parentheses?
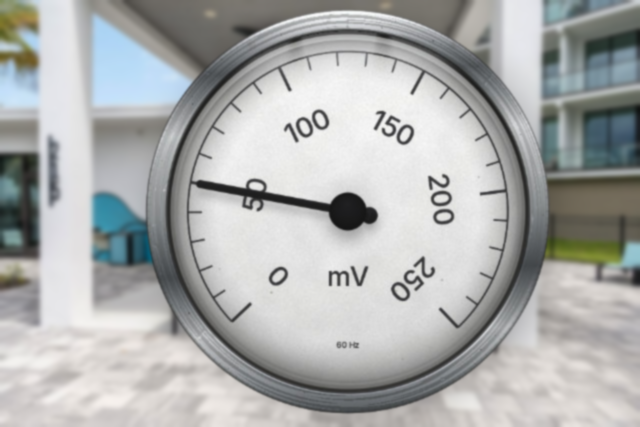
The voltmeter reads 50 (mV)
